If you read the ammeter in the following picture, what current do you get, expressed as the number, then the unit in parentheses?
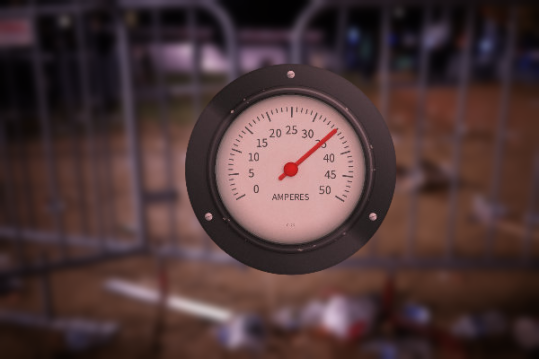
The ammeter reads 35 (A)
